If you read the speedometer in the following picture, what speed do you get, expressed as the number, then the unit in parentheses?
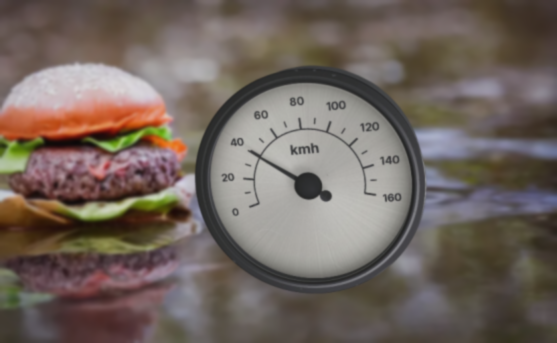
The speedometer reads 40 (km/h)
